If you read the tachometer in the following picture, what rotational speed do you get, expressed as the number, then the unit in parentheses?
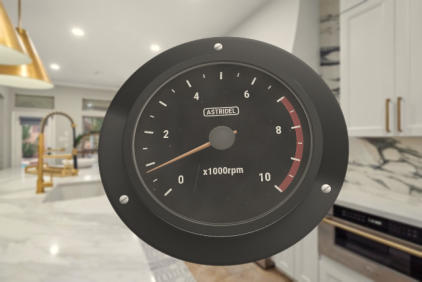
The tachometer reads 750 (rpm)
